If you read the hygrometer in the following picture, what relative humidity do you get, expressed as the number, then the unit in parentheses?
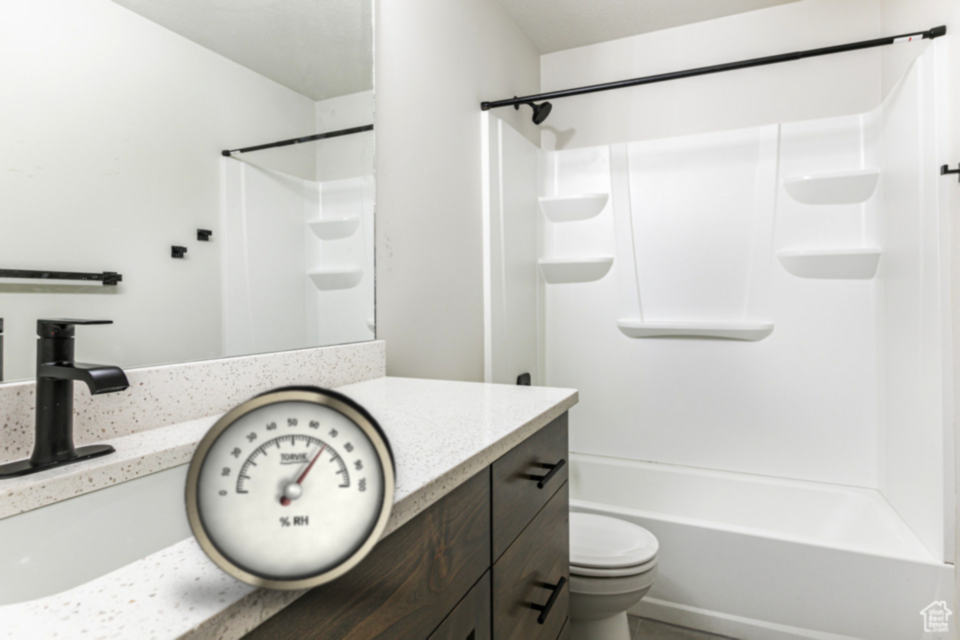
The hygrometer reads 70 (%)
